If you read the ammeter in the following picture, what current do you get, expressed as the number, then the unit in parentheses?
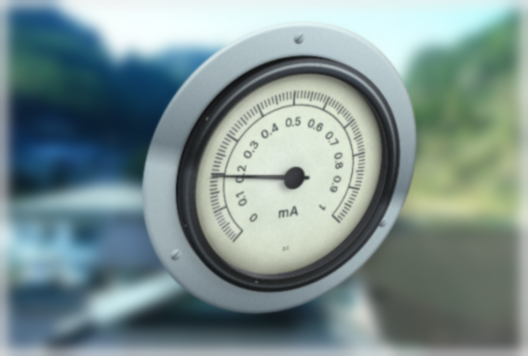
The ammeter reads 0.2 (mA)
